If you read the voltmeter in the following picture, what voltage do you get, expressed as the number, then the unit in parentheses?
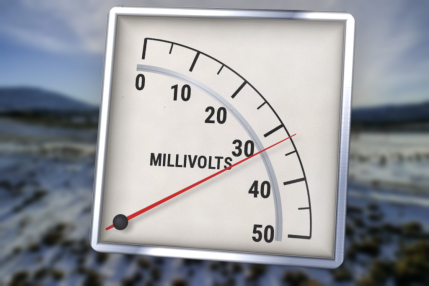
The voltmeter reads 32.5 (mV)
